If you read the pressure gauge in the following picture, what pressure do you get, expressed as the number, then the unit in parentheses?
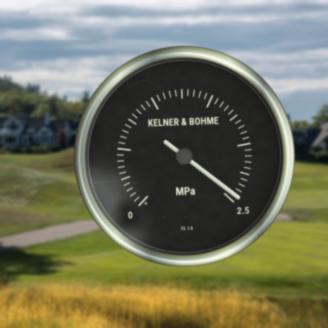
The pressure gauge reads 2.45 (MPa)
